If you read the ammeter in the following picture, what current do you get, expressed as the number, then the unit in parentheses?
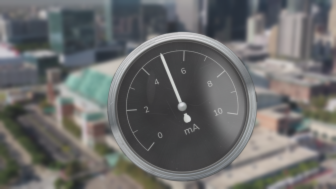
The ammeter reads 5 (mA)
